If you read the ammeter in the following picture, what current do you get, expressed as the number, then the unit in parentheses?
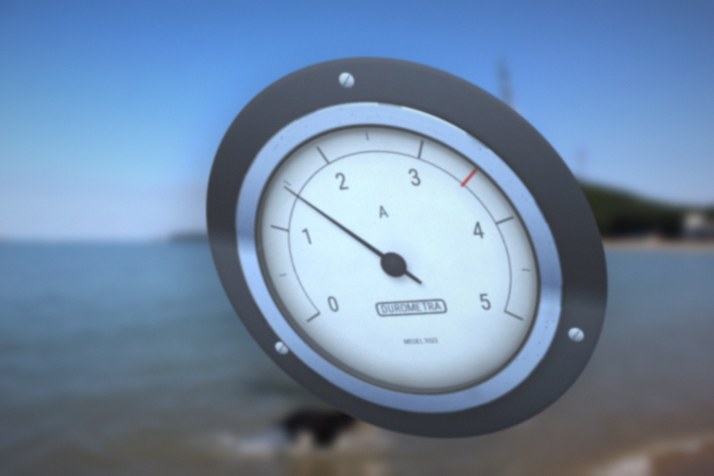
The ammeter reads 1.5 (A)
